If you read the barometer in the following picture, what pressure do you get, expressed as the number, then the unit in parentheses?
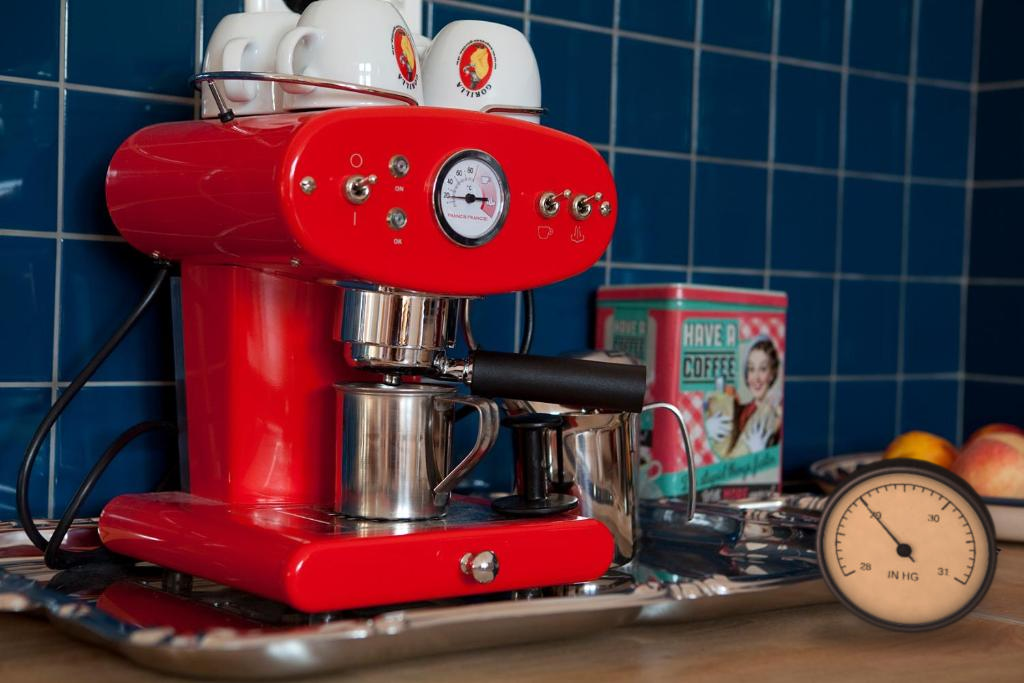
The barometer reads 29 (inHg)
